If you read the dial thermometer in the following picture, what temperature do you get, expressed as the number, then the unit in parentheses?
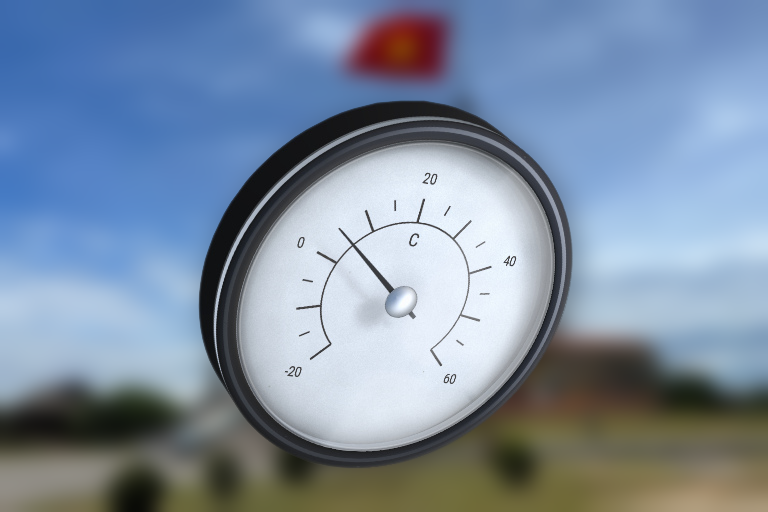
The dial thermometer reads 5 (°C)
